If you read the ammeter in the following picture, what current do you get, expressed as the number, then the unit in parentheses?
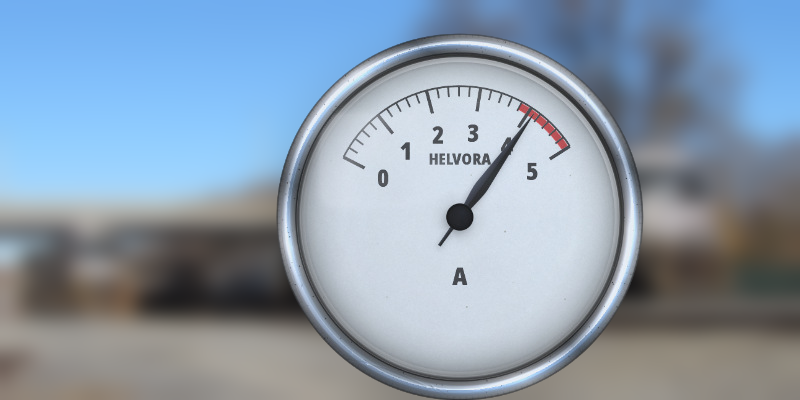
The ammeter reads 4.1 (A)
